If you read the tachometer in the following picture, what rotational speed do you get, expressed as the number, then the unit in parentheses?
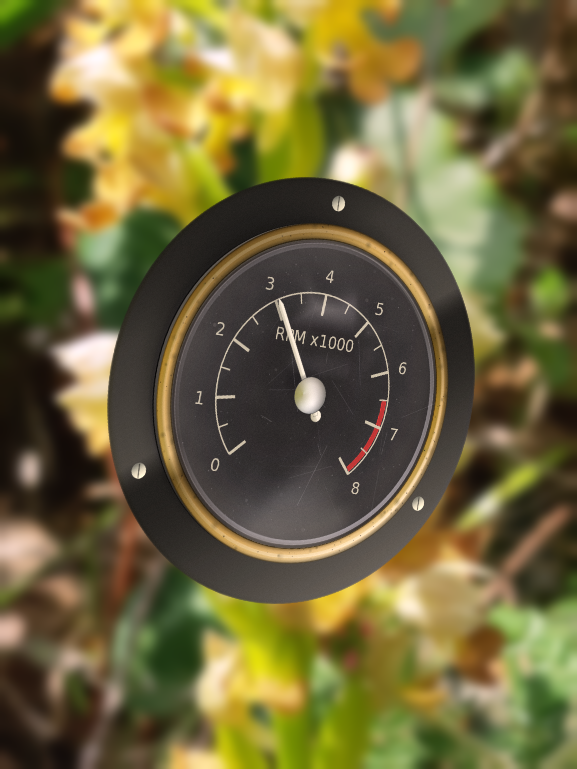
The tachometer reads 3000 (rpm)
